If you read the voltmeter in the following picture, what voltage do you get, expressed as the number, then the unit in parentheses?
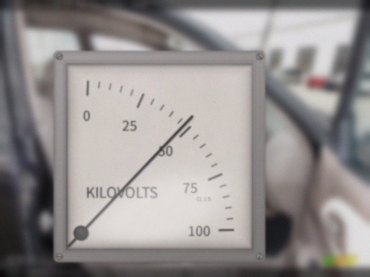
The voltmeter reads 47.5 (kV)
